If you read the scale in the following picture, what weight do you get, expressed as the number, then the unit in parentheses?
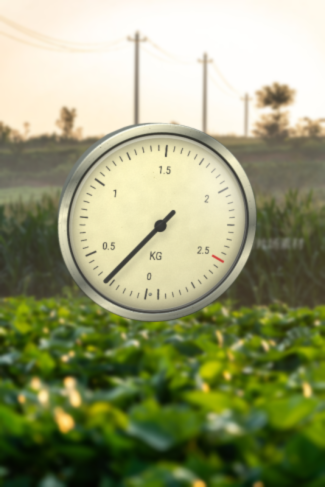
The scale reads 0.3 (kg)
